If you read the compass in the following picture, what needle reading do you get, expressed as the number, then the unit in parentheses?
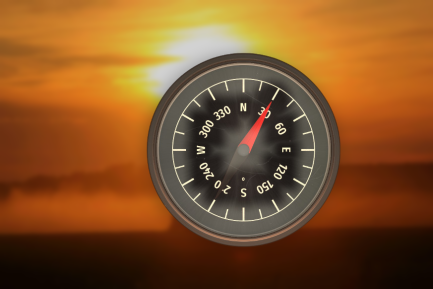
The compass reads 30 (°)
